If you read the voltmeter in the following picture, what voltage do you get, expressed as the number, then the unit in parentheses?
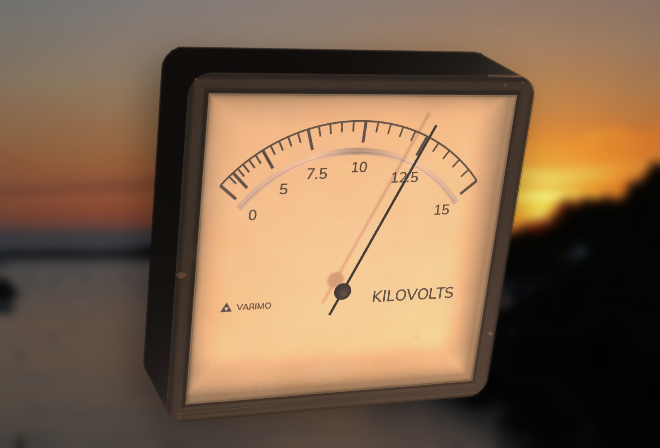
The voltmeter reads 12.5 (kV)
